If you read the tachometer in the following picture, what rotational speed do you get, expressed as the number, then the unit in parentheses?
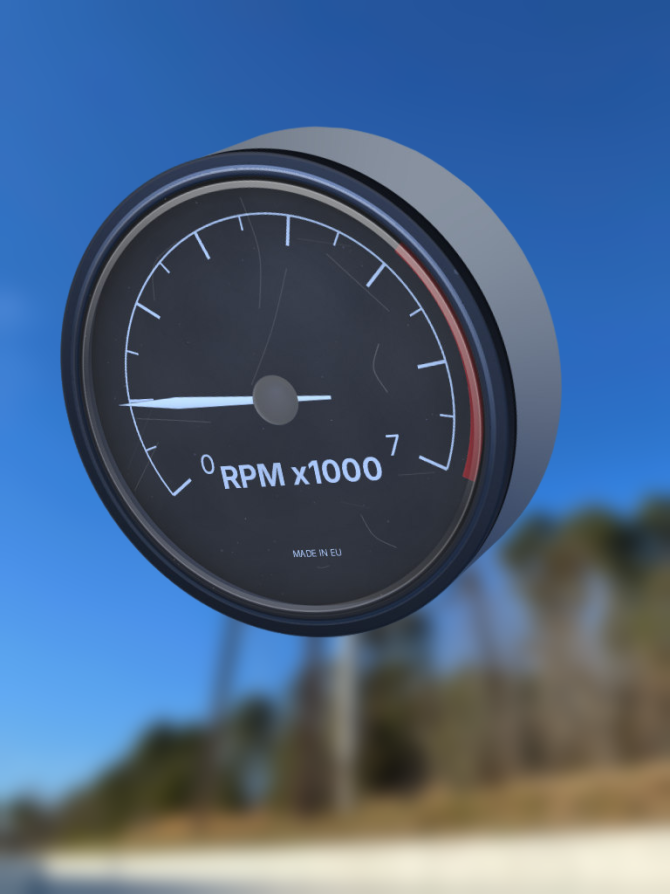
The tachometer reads 1000 (rpm)
